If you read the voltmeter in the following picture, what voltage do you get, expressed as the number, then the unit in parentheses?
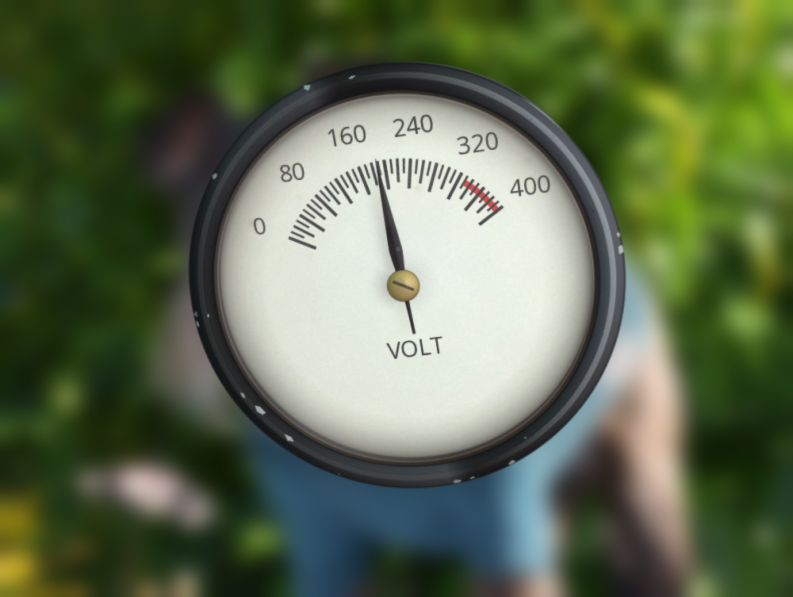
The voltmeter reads 190 (V)
